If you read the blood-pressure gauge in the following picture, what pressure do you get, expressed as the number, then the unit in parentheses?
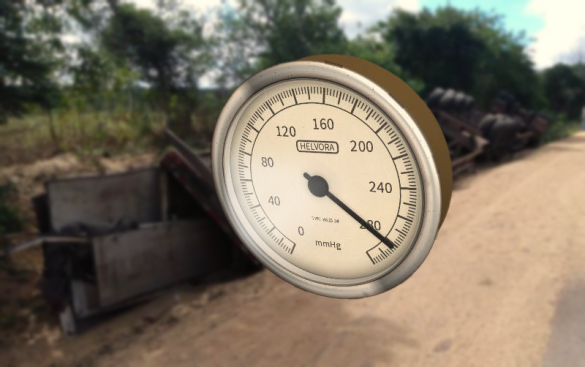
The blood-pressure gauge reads 280 (mmHg)
